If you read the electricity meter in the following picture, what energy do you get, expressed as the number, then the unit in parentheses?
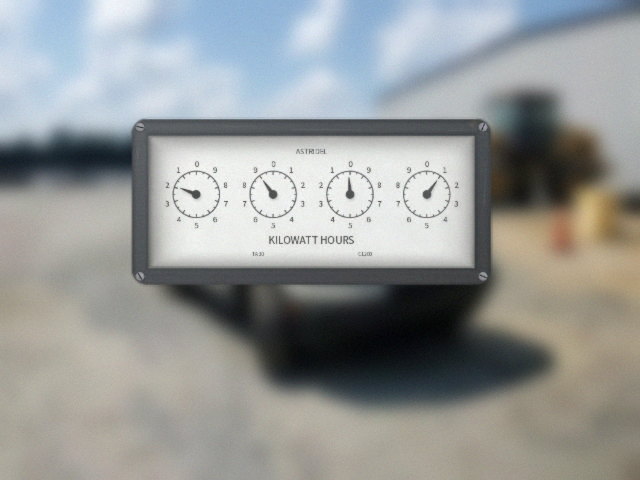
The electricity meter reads 1901 (kWh)
